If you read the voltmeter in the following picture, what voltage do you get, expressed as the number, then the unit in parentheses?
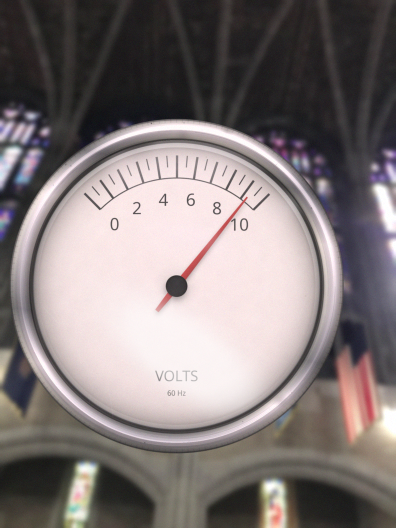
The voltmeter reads 9.25 (V)
